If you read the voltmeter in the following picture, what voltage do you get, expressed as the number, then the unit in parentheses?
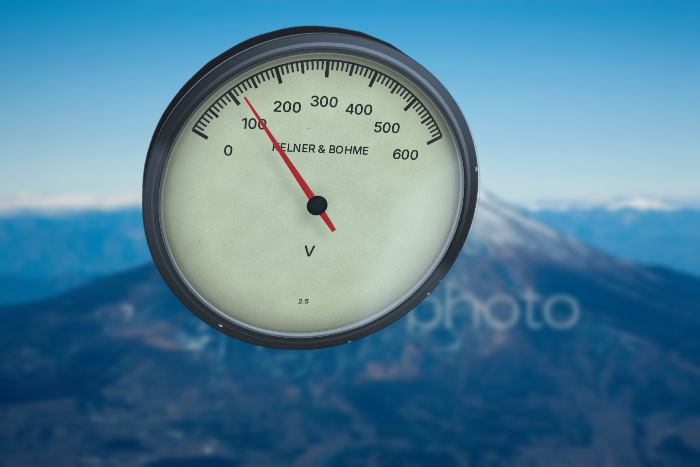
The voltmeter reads 120 (V)
